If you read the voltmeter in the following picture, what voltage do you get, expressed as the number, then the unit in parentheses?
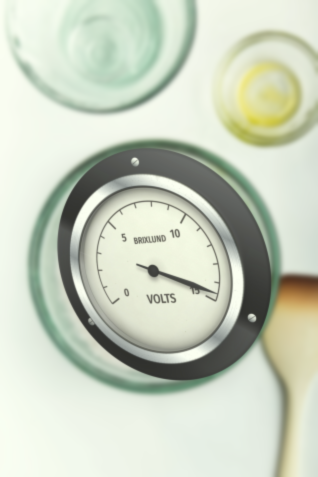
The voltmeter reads 14.5 (V)
